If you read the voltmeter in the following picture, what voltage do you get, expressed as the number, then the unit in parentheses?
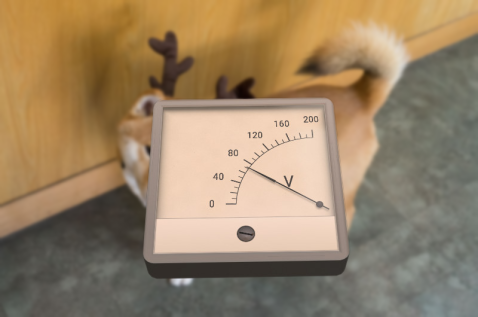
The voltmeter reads 70 (V)
